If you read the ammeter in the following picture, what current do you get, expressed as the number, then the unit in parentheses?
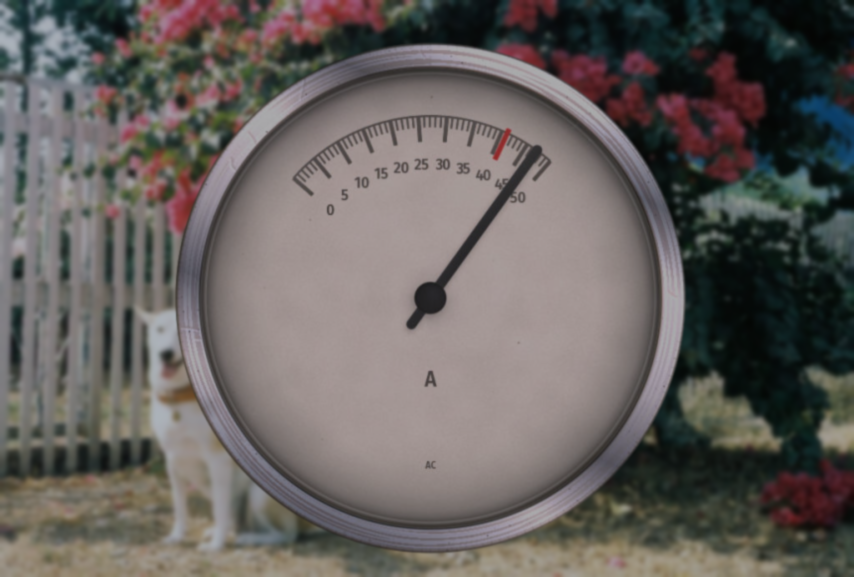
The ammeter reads 47 (A)
